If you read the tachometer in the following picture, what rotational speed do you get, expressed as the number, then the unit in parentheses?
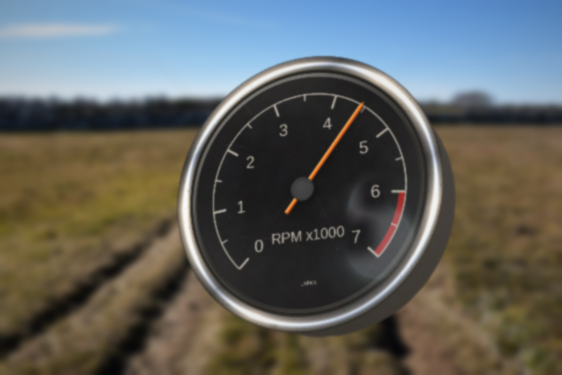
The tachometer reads 4500 (rpm)
